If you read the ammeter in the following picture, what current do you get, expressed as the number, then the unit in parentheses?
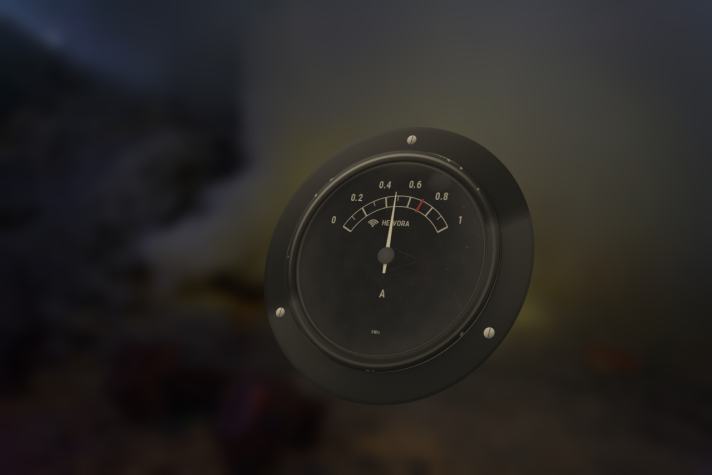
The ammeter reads 0.5 (A)
